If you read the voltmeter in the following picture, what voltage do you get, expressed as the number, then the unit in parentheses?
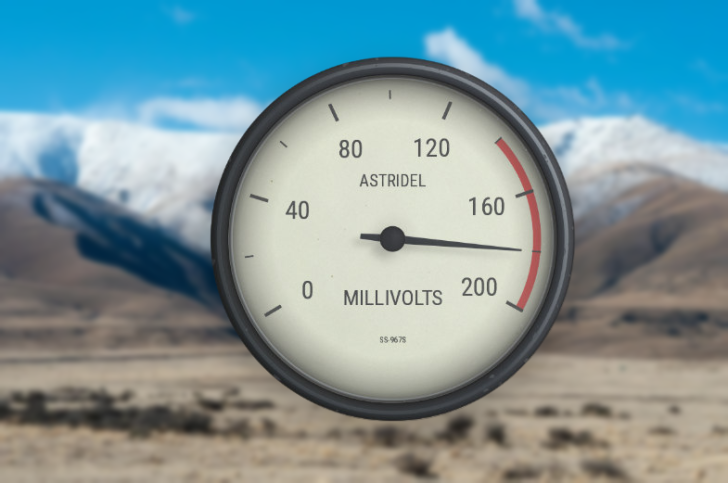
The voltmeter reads 180 (mV)
